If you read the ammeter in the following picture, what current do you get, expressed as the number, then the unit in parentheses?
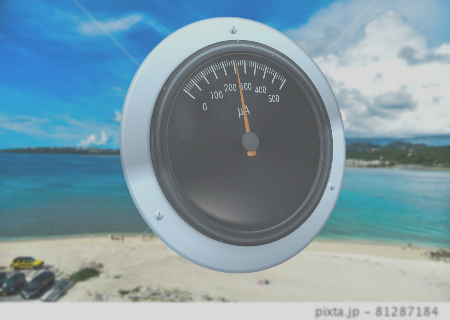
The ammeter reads 250 (µA)
